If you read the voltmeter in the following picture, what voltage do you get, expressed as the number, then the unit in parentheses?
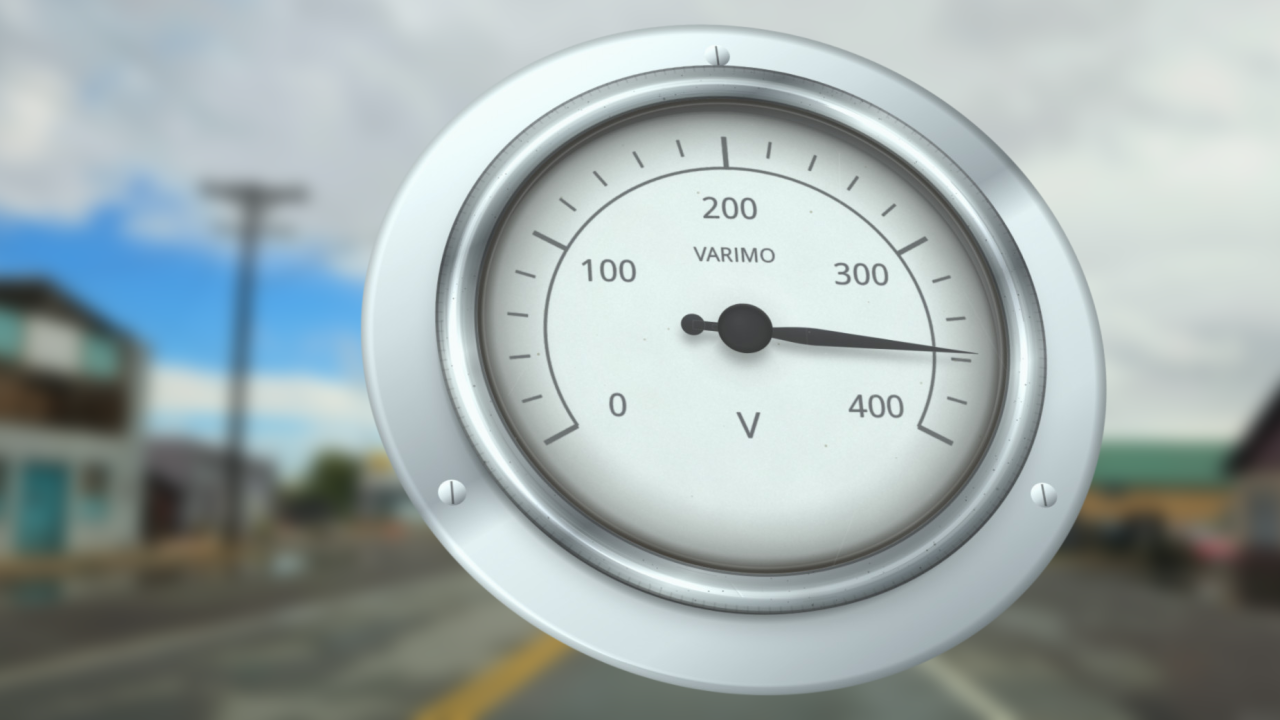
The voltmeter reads 360 (V)
